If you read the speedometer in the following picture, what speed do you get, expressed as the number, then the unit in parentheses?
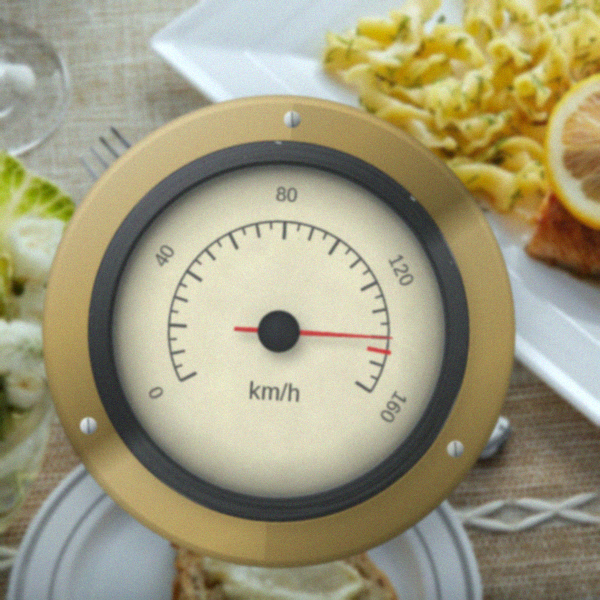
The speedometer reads 140 (km/h)
